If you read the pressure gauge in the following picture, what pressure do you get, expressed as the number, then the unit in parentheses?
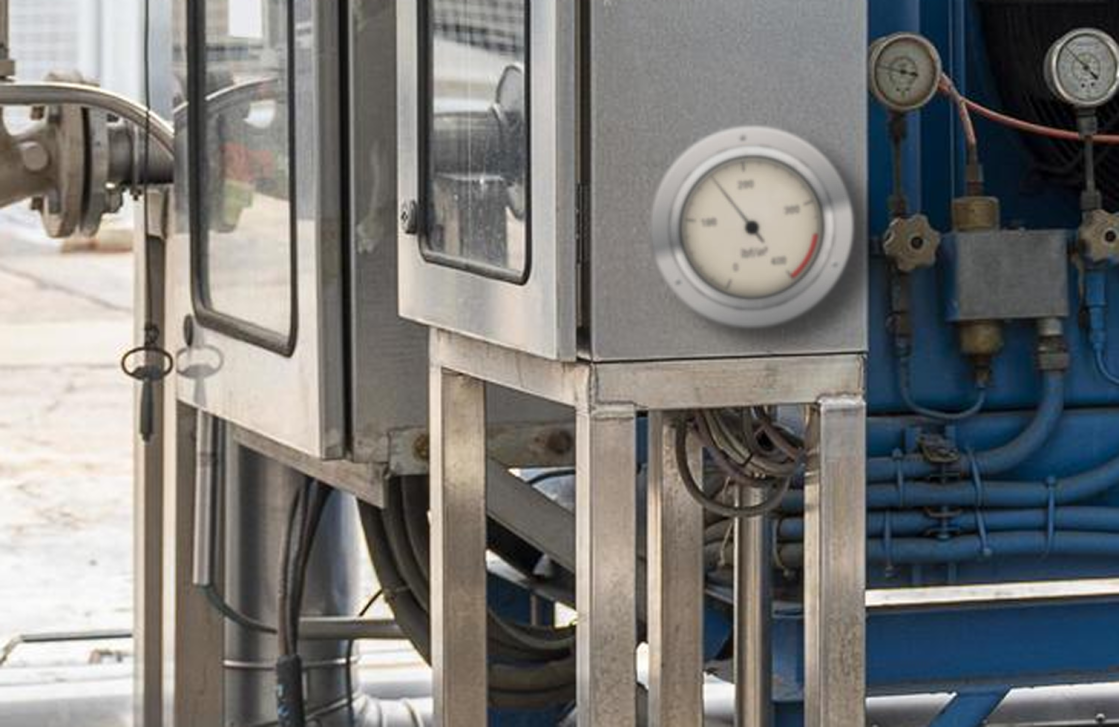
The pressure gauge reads 160 (psi)
